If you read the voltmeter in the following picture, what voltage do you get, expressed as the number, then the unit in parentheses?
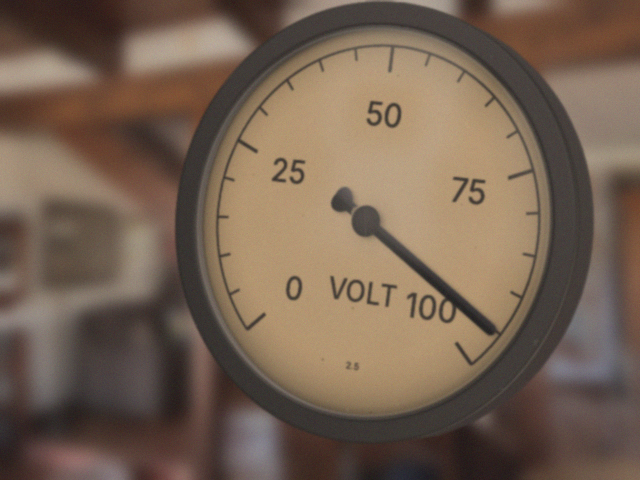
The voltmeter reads 95 (V)
